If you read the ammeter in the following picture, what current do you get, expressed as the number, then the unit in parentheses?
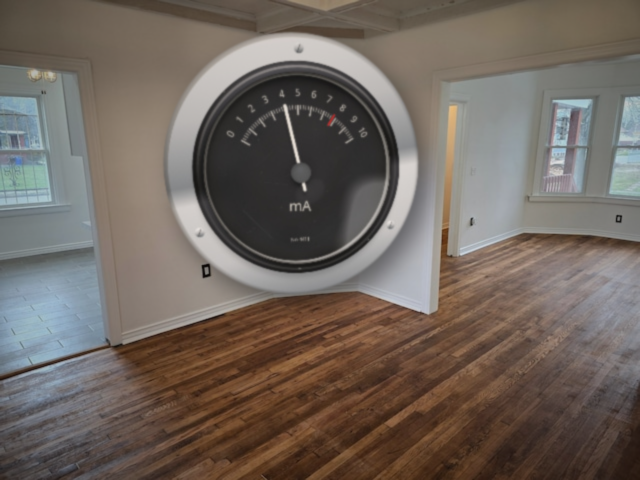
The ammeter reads 4 (mA)
